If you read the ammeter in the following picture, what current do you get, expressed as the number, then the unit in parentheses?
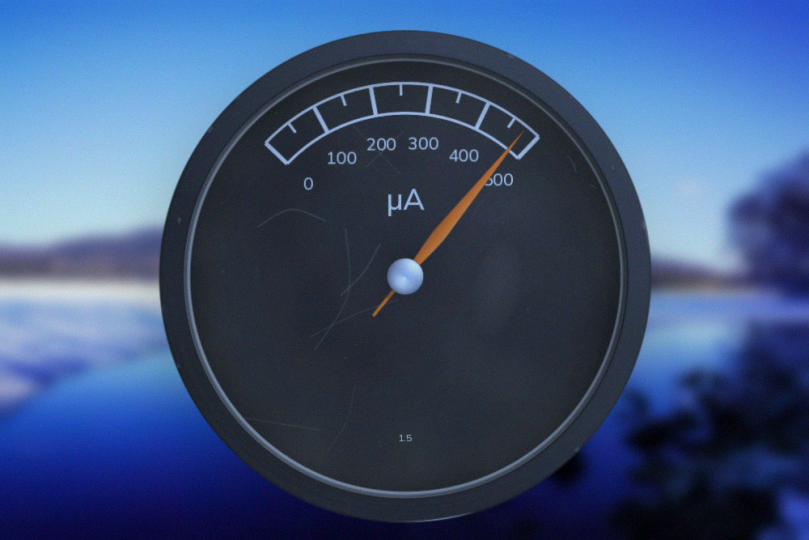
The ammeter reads 475 (µA)
